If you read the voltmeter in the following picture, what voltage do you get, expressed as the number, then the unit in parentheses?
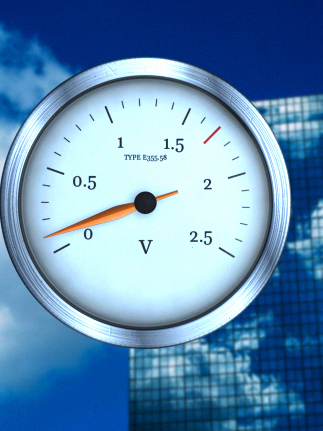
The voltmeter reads 0.1 (V)
